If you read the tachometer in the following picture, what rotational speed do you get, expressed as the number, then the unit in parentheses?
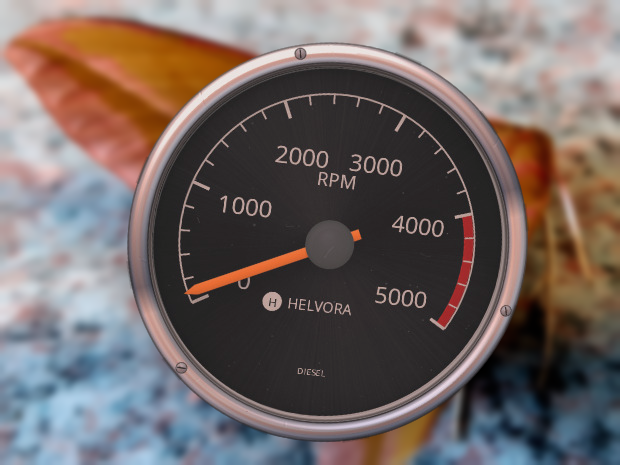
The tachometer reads 100 (rpm)
